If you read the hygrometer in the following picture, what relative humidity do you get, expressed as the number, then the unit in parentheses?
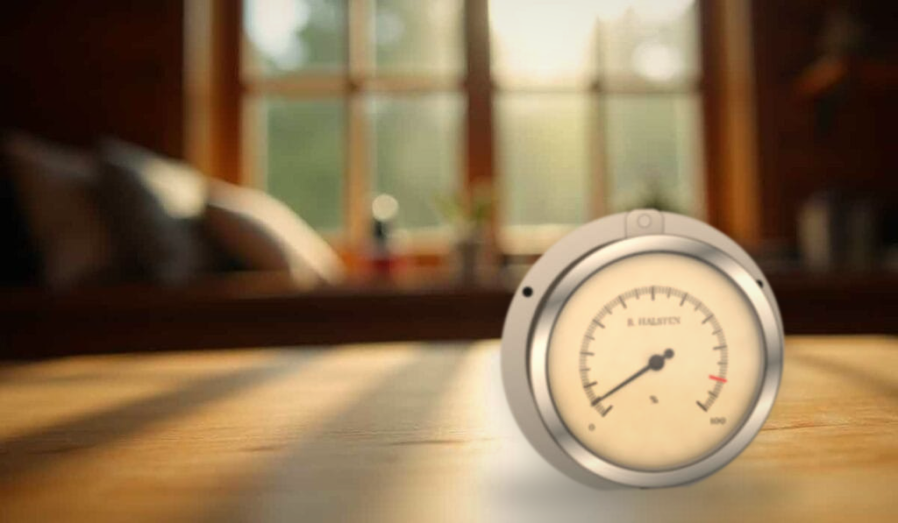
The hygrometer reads 5 (%)
